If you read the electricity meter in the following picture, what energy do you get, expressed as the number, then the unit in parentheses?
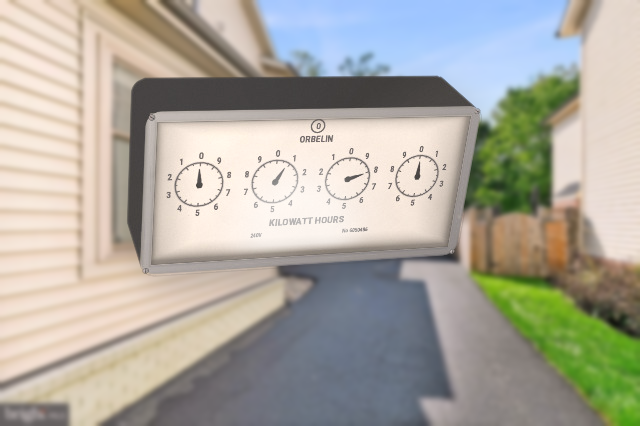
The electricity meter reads 80 (kWh)
